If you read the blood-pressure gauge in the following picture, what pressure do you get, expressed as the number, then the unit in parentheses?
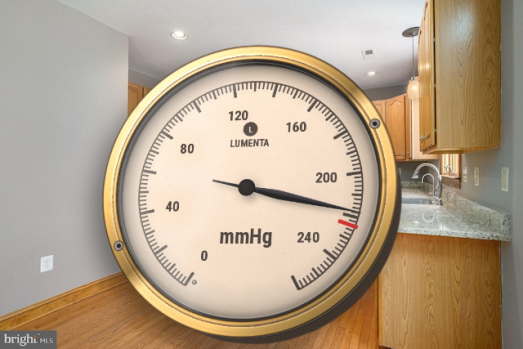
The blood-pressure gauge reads 218 (mmHg)
